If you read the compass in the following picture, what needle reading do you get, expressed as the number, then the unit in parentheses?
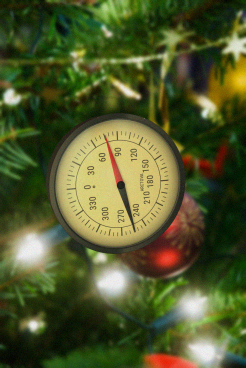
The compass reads 75 (°)
